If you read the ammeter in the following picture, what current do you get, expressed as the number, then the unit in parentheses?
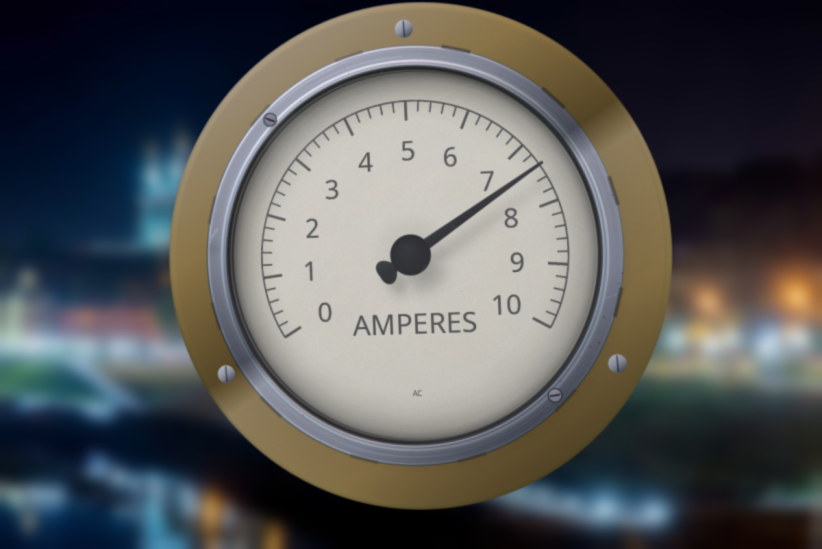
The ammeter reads 7.4 (A)
